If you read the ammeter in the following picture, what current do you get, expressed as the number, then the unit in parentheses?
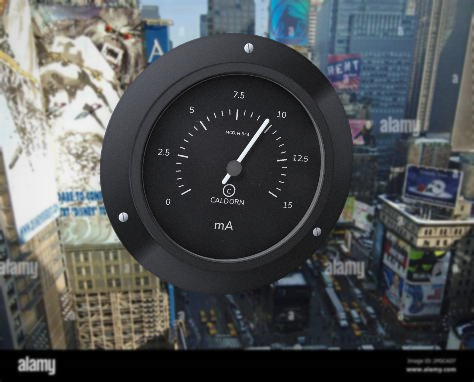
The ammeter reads 9.5 (mA)
